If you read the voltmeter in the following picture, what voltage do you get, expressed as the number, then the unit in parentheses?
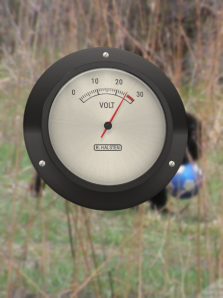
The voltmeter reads 25 (V)
